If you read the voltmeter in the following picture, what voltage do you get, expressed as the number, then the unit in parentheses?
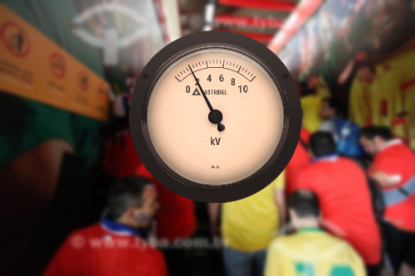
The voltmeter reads 2 (kV)
